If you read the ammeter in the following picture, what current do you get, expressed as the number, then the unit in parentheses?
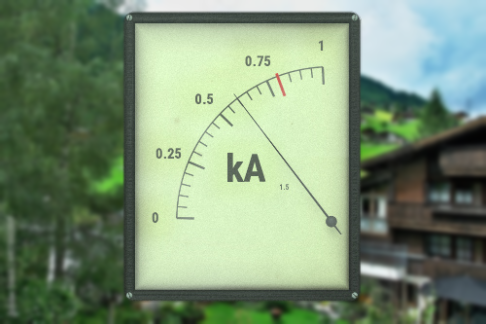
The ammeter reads 0.6 (kA)
